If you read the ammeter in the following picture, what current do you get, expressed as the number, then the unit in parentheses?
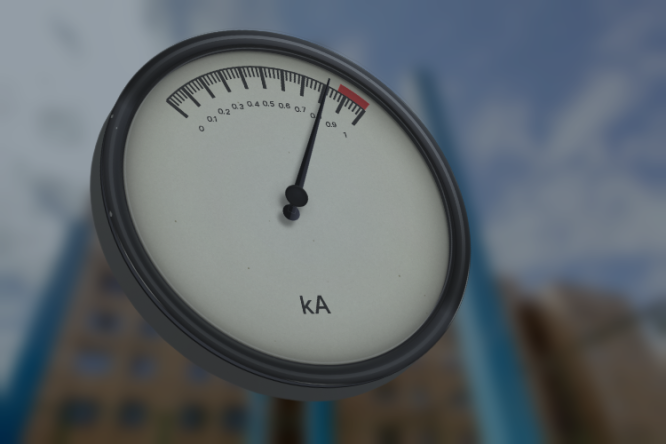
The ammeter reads 0.8 (kA)
